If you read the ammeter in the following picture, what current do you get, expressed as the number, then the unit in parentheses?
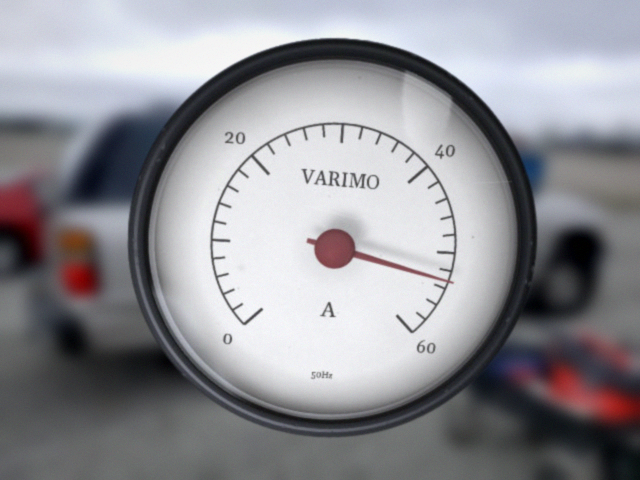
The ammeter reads 53 (A)
